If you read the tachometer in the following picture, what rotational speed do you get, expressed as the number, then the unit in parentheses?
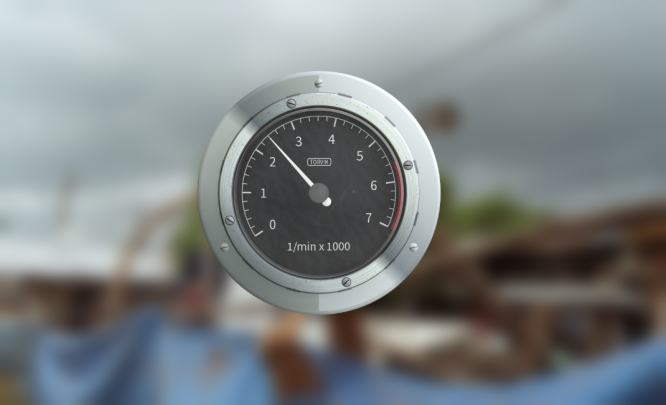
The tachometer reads 2400 (rpm)
